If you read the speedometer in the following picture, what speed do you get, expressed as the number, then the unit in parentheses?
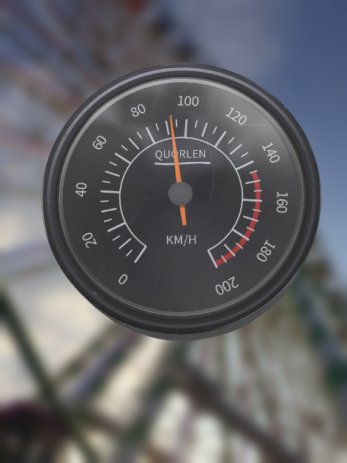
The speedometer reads 92.5 (km/h)
